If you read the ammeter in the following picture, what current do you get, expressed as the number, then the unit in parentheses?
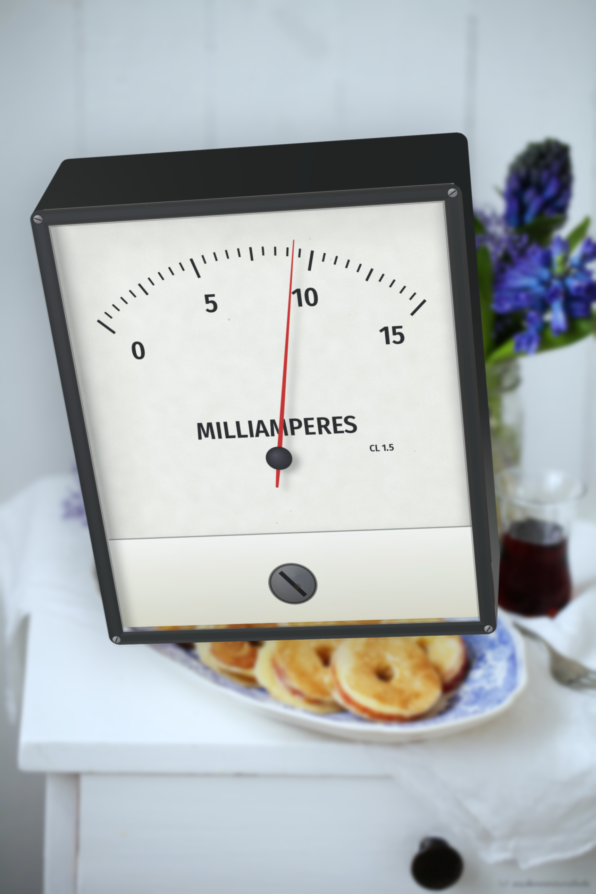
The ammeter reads 9.25 (mA)
